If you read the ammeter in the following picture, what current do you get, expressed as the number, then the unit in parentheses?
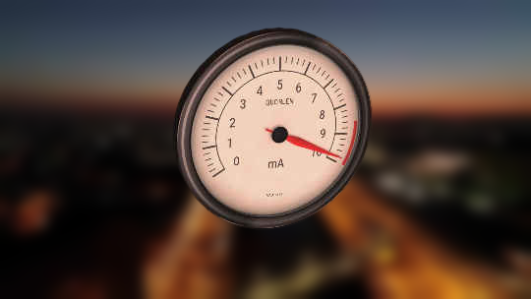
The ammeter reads 9.8 (mA)
